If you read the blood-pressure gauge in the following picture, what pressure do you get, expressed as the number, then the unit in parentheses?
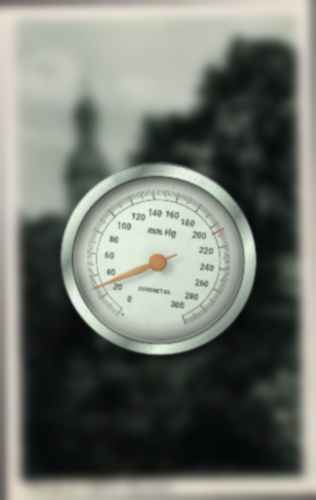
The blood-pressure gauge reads 30 (mmHg)
